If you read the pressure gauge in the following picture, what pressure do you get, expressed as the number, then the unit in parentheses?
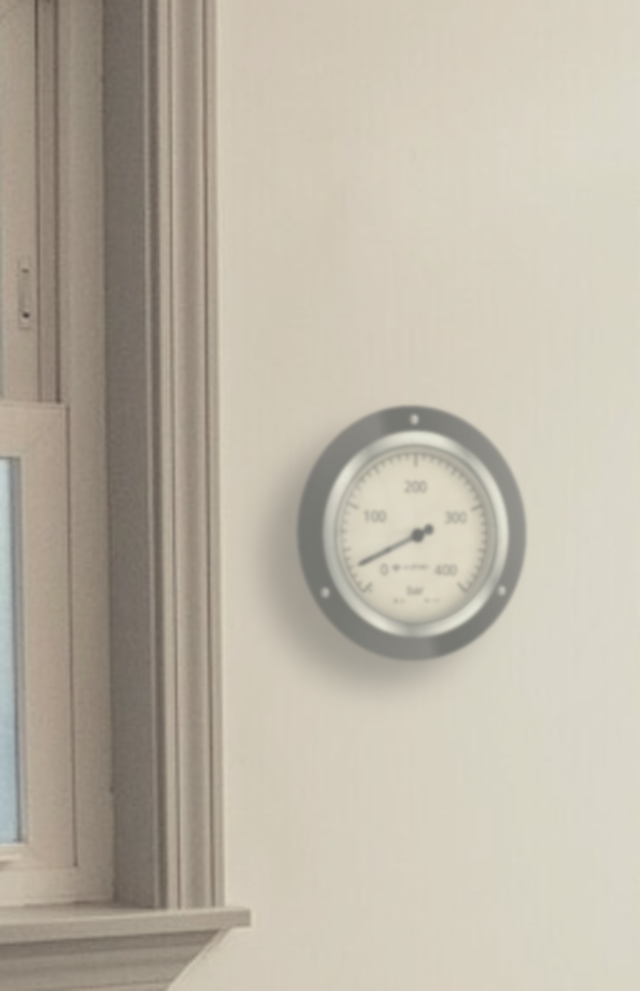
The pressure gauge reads 30 (bar)
